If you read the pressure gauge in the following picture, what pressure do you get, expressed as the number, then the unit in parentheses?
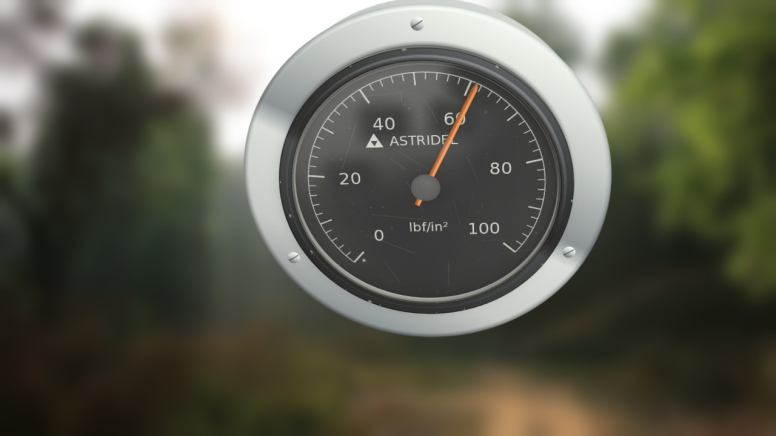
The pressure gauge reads 61 (psi)
